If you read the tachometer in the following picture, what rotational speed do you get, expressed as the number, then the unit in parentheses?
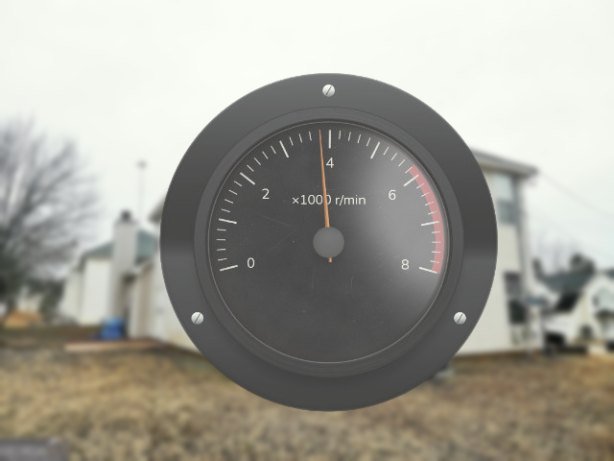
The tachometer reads 3800 (rpm)
